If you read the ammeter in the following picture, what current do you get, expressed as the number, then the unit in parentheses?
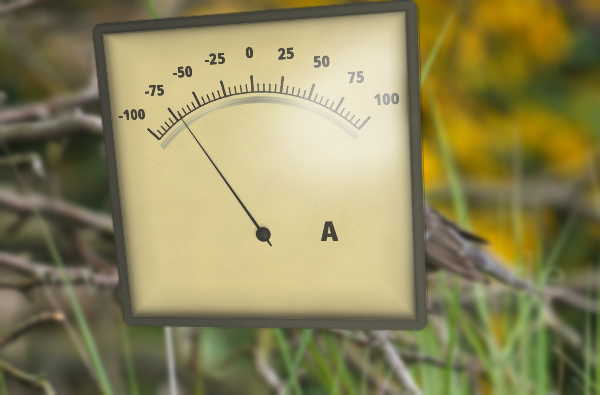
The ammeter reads -70 (A)
